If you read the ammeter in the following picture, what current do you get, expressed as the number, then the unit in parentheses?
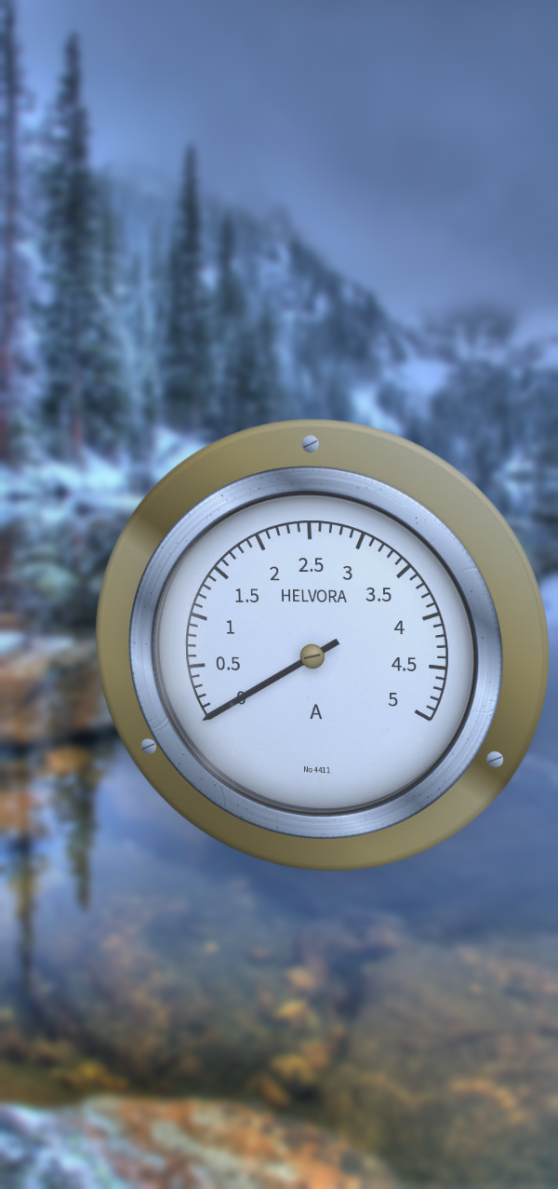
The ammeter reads 0 (A)
